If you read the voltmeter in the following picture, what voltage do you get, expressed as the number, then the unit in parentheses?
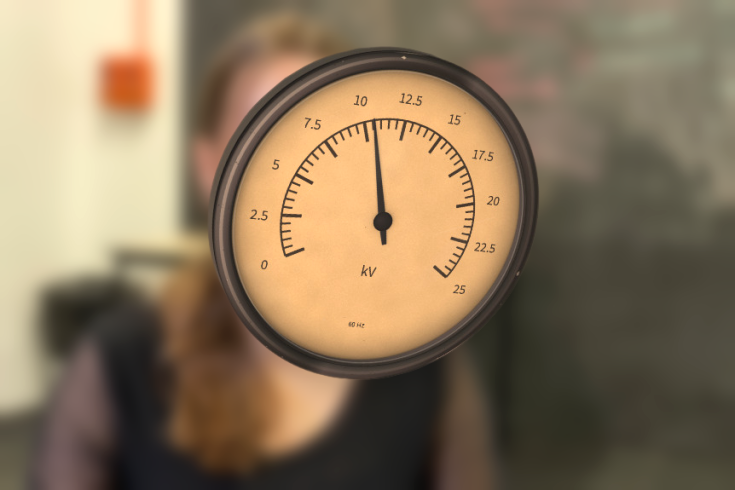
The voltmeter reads 10.5 (kV)
